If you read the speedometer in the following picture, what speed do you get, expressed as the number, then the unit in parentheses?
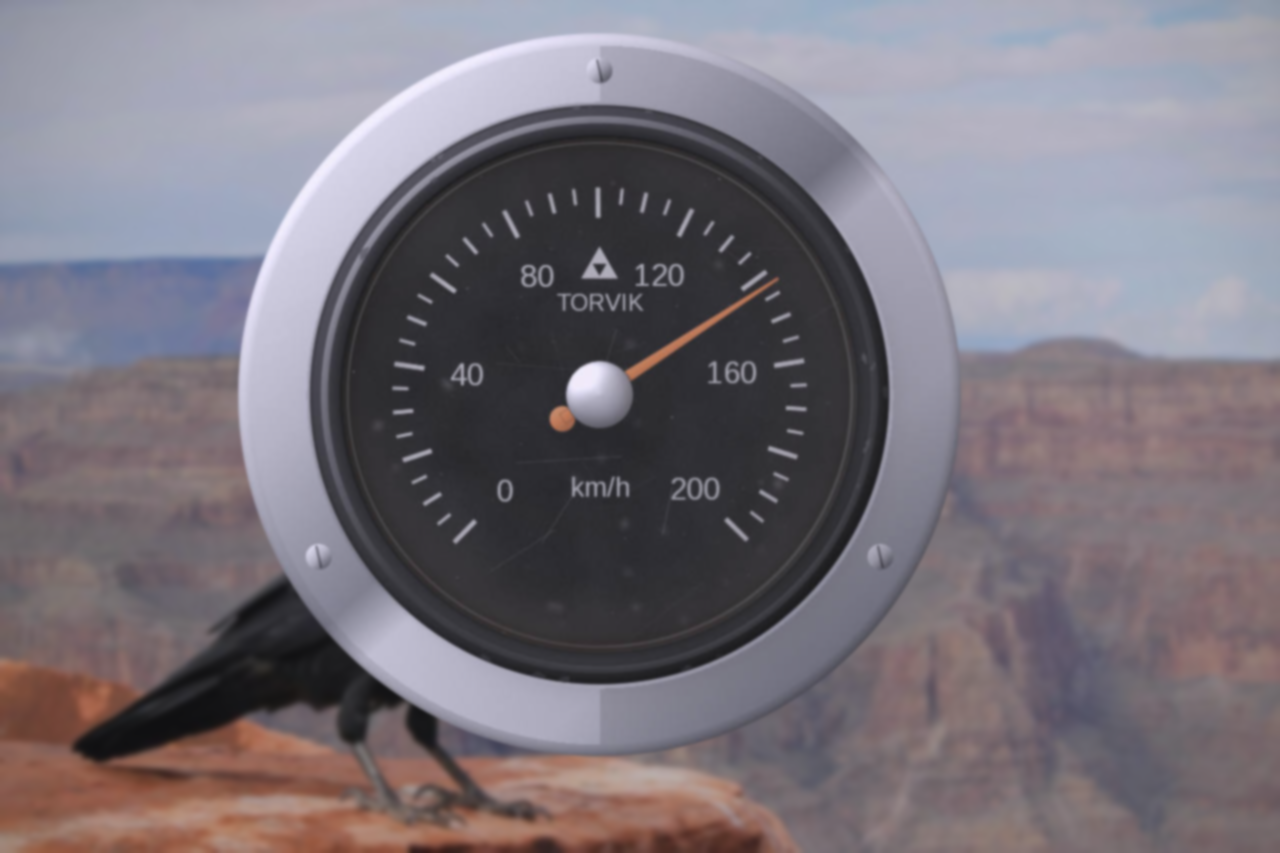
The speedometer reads 142.5 (km/h)
